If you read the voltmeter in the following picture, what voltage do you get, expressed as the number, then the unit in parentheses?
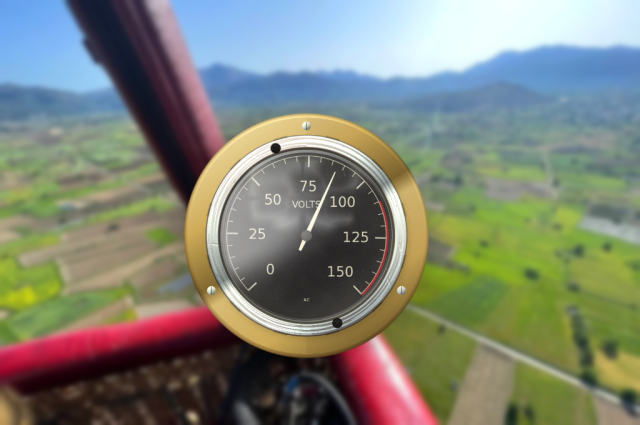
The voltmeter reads 87.5 (V)
